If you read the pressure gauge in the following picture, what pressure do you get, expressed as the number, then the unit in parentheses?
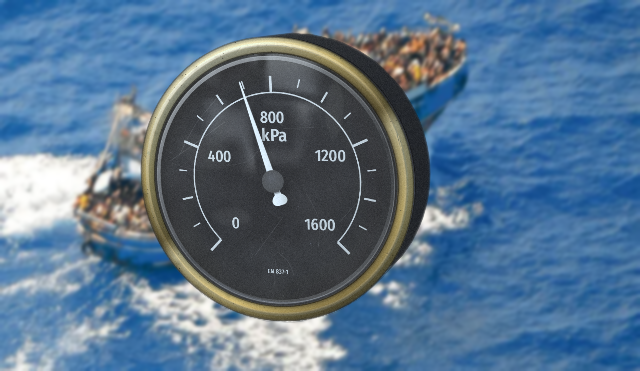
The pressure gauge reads 700 (kPa)
